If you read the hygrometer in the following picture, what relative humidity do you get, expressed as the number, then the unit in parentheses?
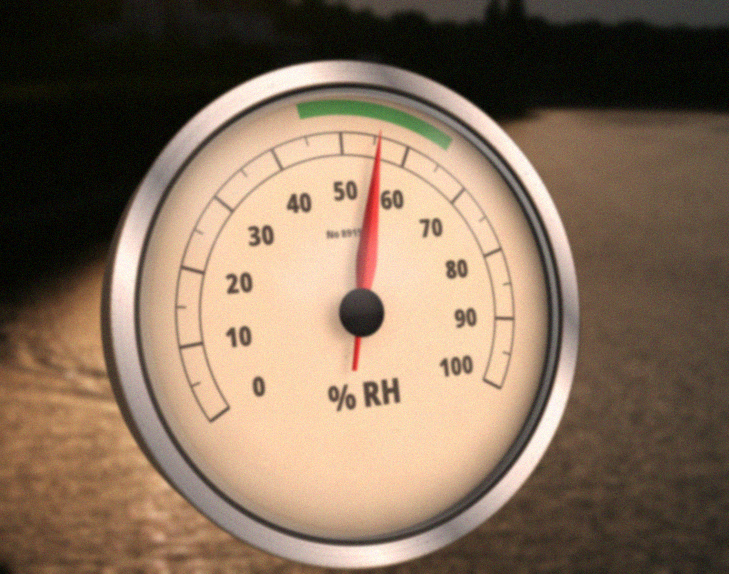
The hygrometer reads 55 (%)
